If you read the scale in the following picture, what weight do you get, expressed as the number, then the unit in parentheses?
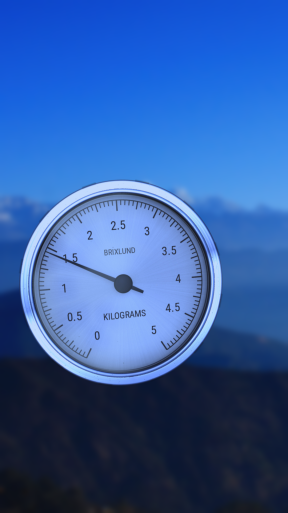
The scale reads 1.45 (kg)
